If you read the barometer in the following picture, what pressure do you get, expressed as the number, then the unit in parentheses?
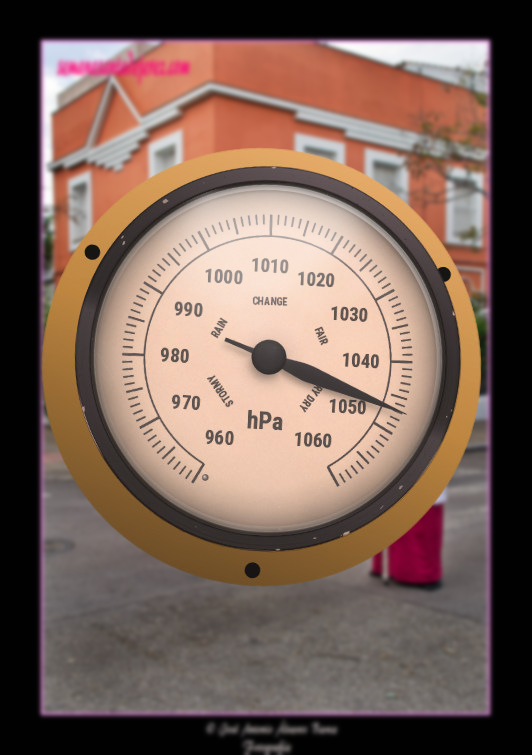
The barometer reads 1047 (hPa)
